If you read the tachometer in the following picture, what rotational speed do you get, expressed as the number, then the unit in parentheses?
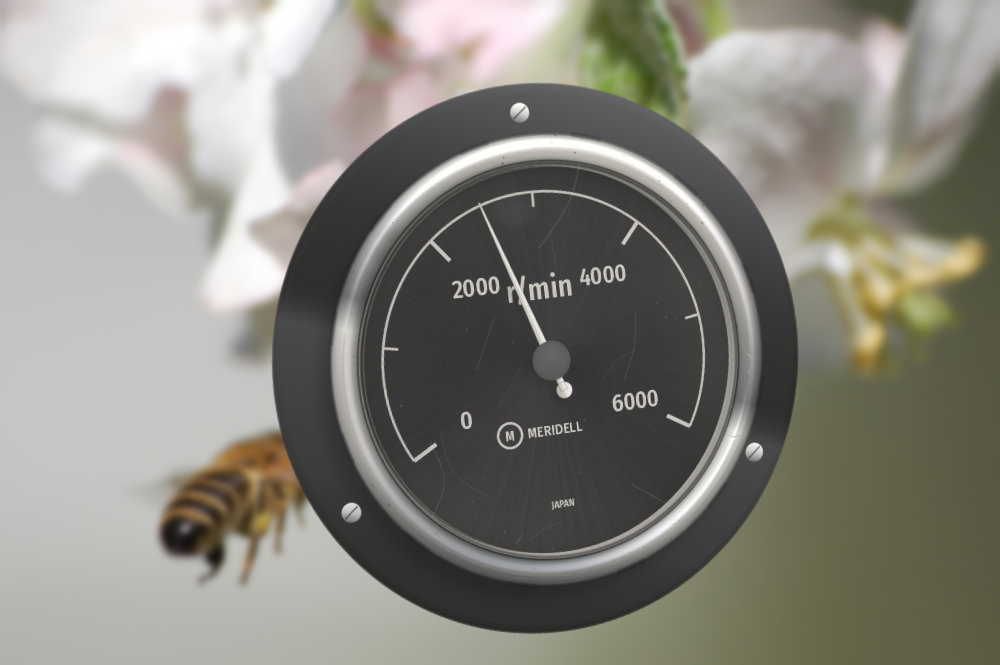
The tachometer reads 2500 (rpm)
